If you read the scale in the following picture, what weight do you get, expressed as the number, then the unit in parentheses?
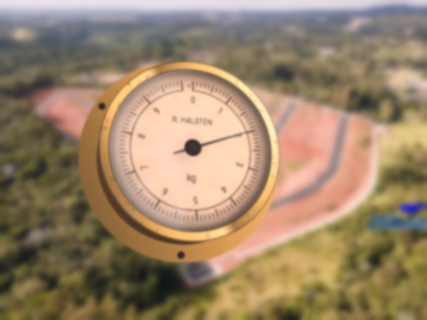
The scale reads 2 (kg)
